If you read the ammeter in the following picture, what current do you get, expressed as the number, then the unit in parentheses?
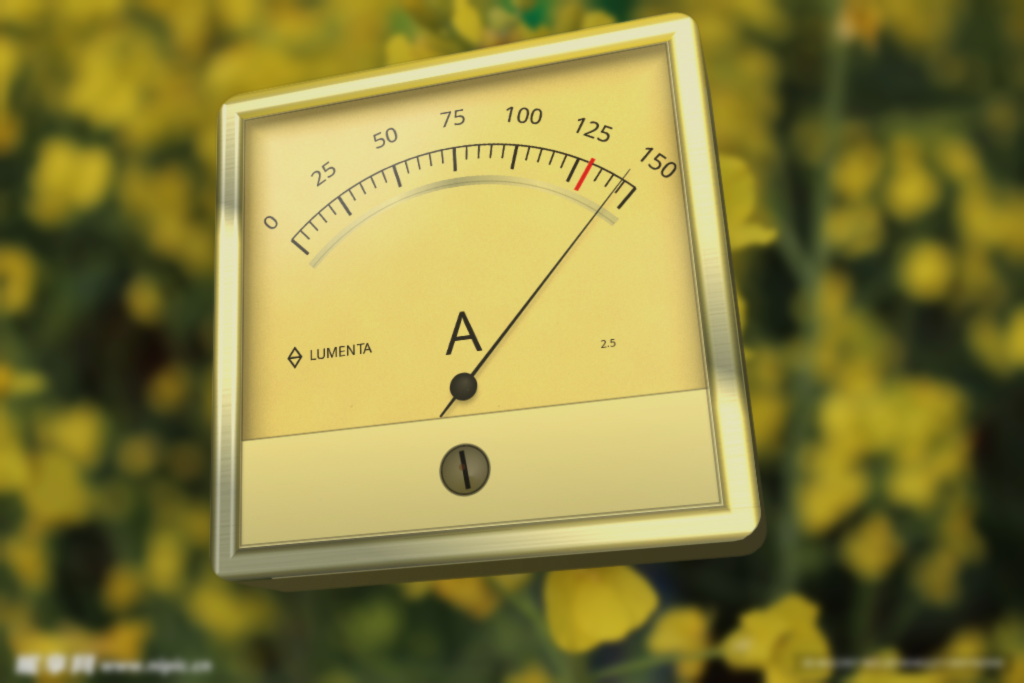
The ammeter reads 145 (A)
